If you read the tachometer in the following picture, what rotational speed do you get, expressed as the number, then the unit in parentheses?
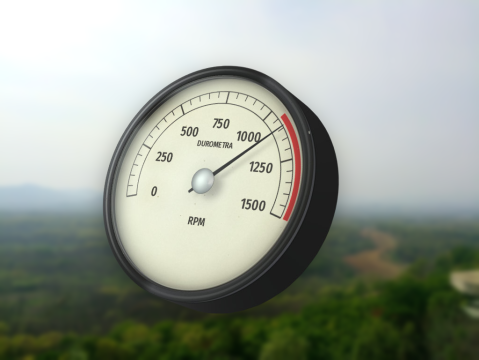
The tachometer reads 1100 (rpm)
